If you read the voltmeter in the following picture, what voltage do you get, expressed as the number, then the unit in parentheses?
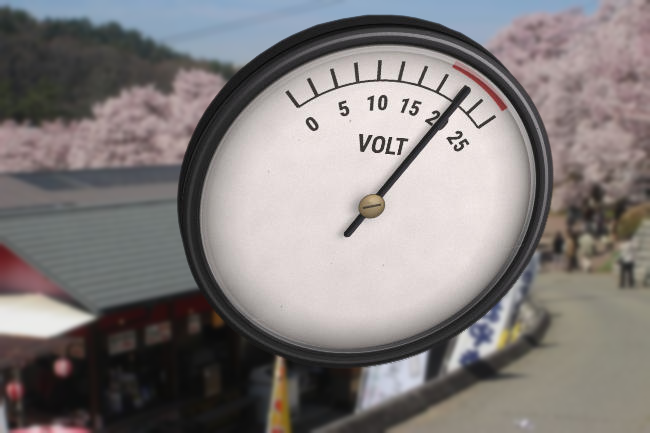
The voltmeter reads 20 (V)
